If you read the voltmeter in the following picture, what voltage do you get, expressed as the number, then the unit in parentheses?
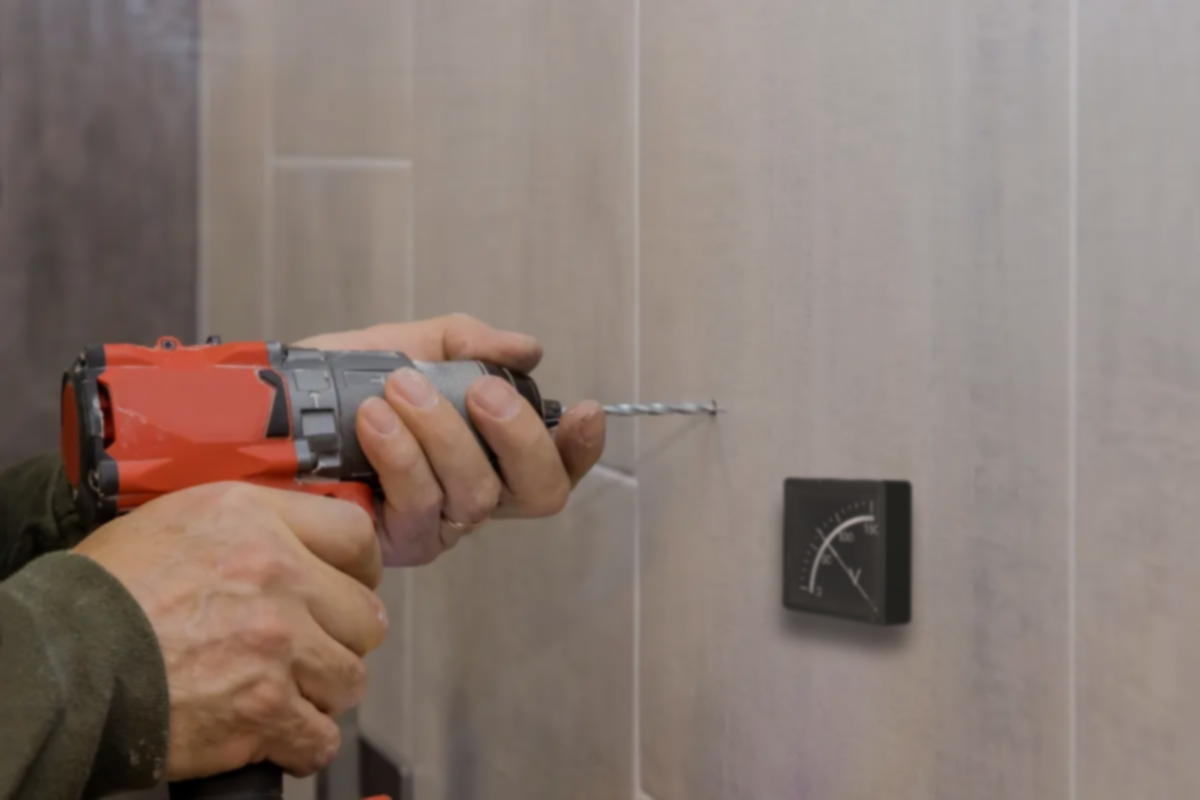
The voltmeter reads 70 (V)
